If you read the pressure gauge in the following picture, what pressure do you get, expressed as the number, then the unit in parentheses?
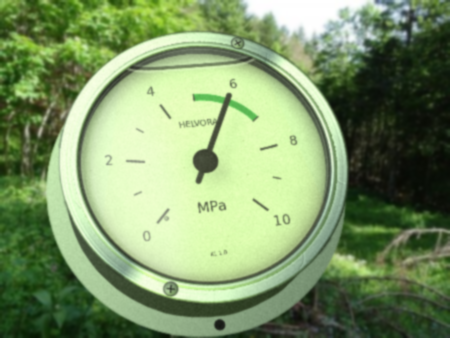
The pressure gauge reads 6 (MPa)
